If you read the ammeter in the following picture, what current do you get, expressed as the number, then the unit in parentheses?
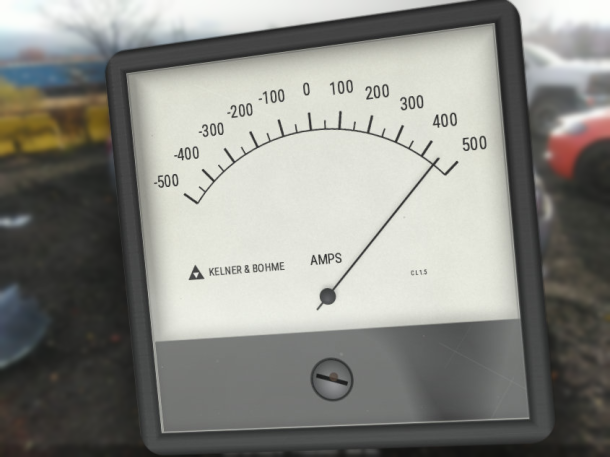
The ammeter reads 450 (A)
